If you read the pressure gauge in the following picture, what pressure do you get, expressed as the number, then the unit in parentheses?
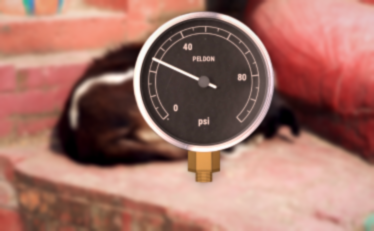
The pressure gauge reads 25 (psi)
